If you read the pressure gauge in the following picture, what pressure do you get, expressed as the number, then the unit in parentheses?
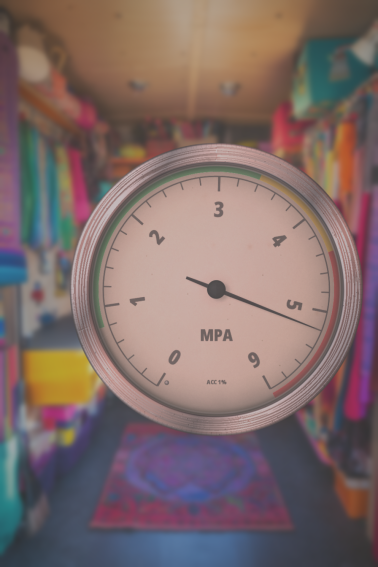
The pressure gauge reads 5.2 (MPa)
